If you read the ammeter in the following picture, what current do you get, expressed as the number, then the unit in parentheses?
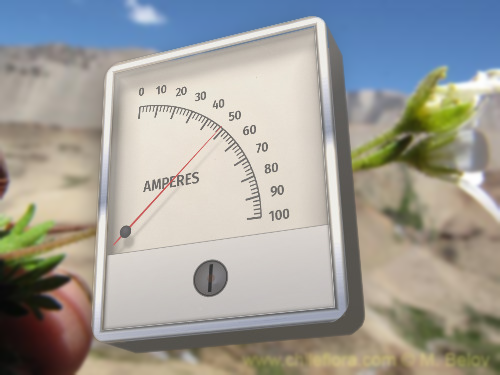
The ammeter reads 50 (A)
